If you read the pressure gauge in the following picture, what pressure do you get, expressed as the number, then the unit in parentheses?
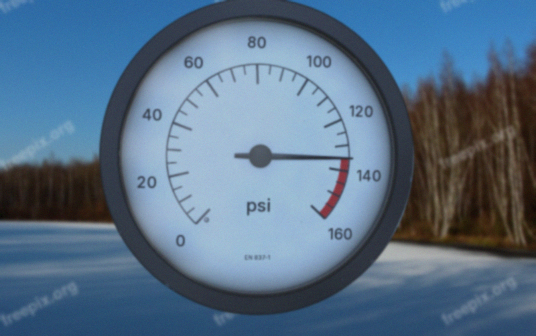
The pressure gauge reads 135 (psi)
